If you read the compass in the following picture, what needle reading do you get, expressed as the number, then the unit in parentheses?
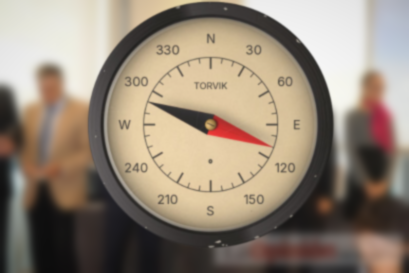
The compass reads 110 (°)
